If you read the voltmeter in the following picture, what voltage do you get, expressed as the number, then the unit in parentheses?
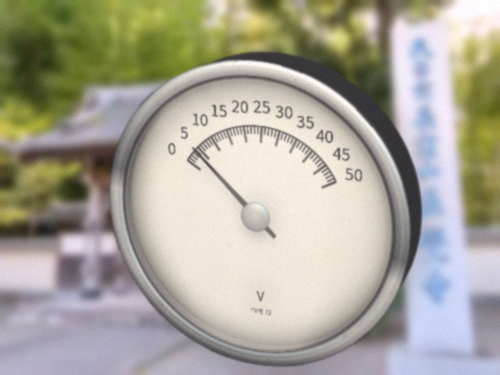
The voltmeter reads 5 (V)
